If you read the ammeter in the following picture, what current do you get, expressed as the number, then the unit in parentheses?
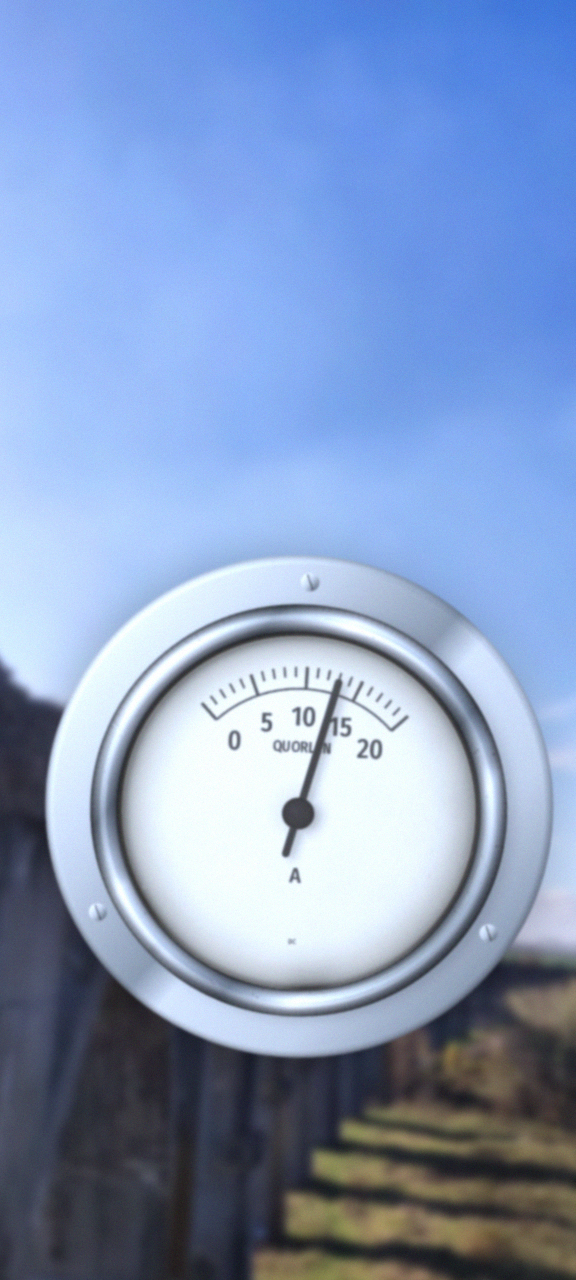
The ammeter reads 13 (A)
